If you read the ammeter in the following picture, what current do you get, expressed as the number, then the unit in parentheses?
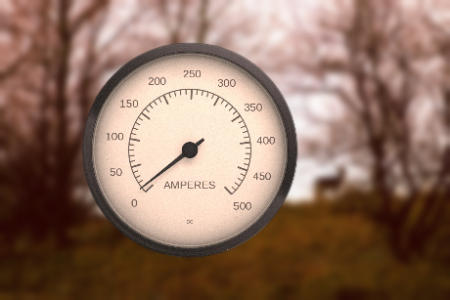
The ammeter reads 10 (A)
